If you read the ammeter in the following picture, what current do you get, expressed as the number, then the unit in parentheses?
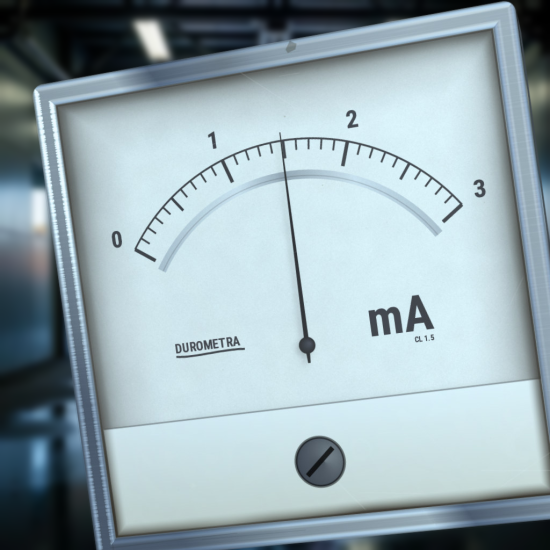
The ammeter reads 1.5 (mA)
